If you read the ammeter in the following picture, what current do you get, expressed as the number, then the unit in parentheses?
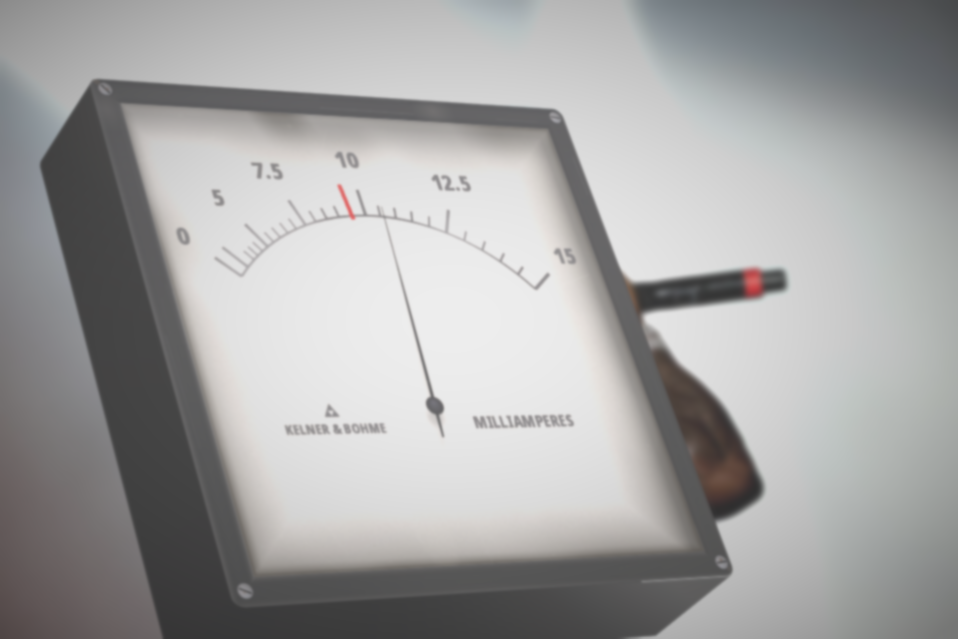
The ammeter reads 10.5 (mA)
